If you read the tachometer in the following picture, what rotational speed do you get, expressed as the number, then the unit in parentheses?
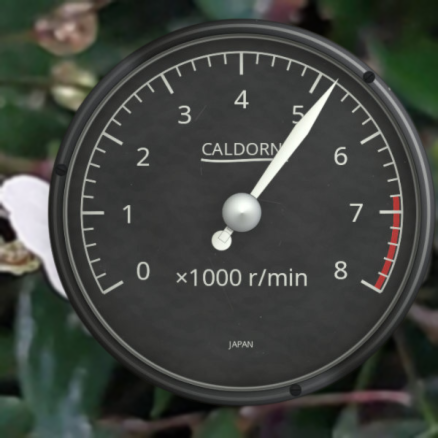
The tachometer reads 5200 (rpm)
